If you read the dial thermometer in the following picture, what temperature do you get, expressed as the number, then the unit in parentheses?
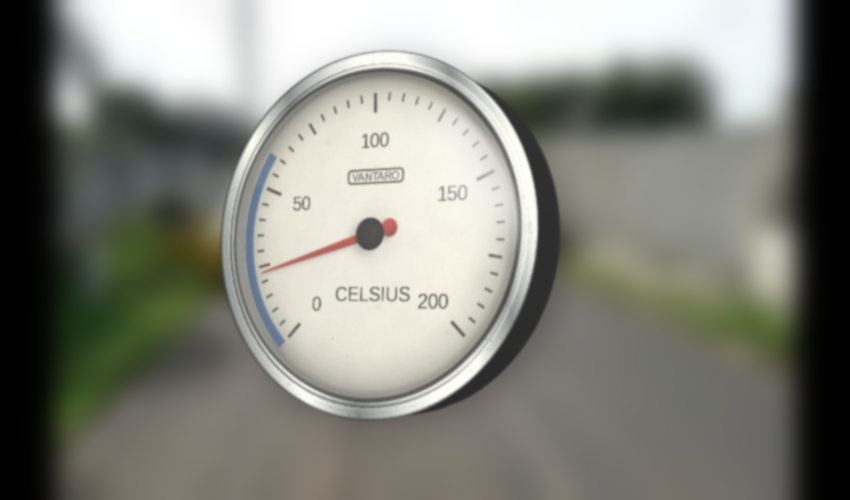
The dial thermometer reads 22.5 (°C)
